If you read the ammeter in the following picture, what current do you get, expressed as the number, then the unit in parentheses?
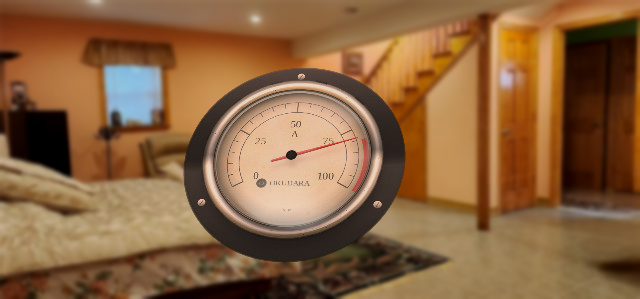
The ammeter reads 80 (A)
